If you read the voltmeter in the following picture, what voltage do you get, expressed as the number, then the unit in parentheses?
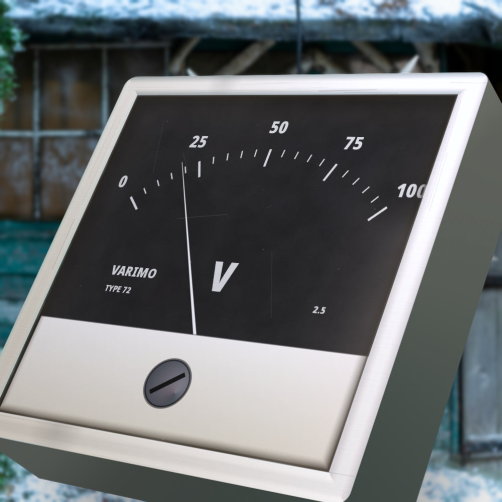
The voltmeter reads 20 (V)
